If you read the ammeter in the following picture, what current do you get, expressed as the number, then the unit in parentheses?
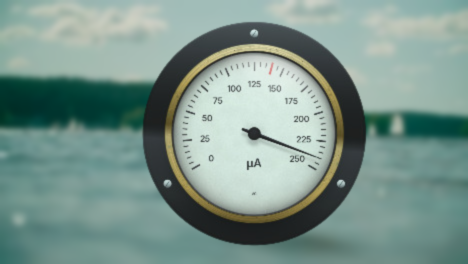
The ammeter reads 240 (µA)
